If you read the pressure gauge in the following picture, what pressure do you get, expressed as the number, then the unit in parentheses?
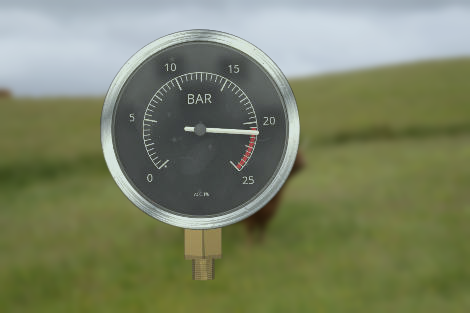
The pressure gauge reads 21 (bar)
